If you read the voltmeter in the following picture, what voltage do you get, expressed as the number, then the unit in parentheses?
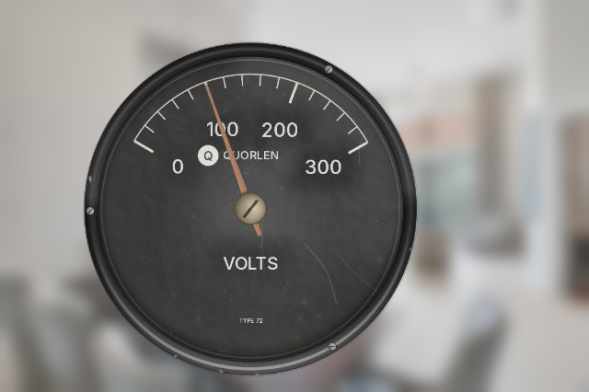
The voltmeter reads 100 (V)
